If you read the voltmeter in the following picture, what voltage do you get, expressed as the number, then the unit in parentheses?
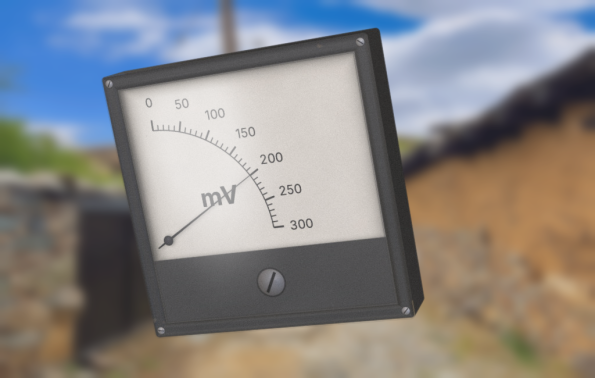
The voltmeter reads 200 (mV)
